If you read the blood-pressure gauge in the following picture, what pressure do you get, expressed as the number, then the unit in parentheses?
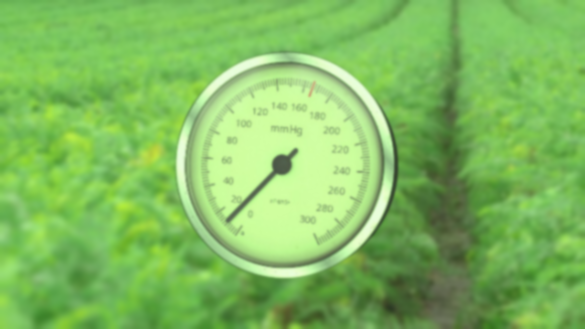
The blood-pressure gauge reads 10 (mmHg)
